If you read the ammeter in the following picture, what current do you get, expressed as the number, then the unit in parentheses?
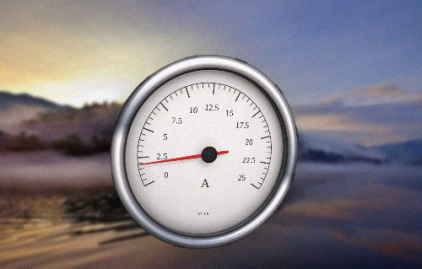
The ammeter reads 2 (A)
